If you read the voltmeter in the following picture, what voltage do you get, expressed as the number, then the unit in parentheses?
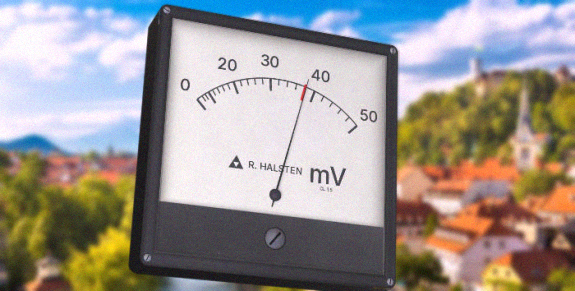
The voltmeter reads 38 (mV)
